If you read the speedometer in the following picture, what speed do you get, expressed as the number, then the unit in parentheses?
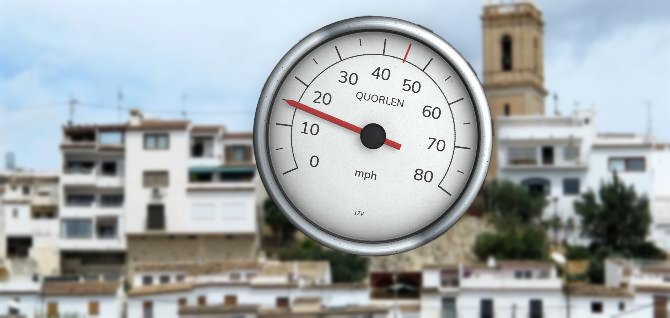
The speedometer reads 15 (mph)
